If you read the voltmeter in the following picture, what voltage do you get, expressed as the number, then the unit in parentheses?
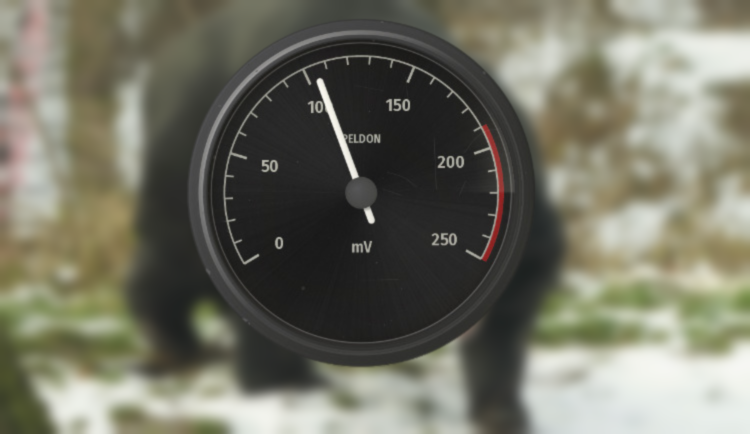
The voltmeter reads 105 (mV)
